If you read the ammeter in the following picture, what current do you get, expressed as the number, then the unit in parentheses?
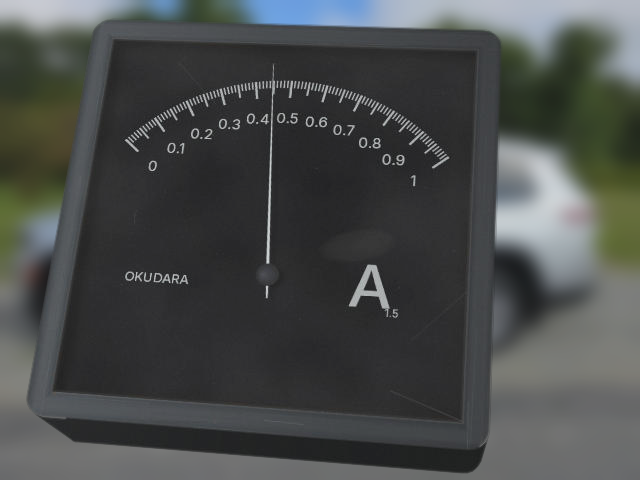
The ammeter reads 0.45 (A)
